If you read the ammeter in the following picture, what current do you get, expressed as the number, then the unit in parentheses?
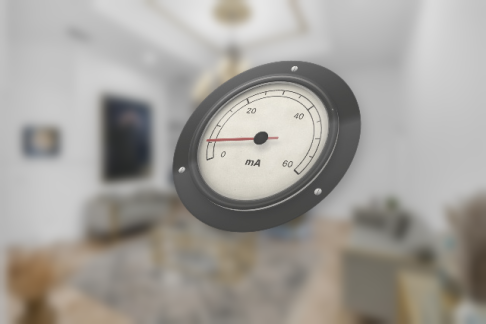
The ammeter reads 5 (mA)
